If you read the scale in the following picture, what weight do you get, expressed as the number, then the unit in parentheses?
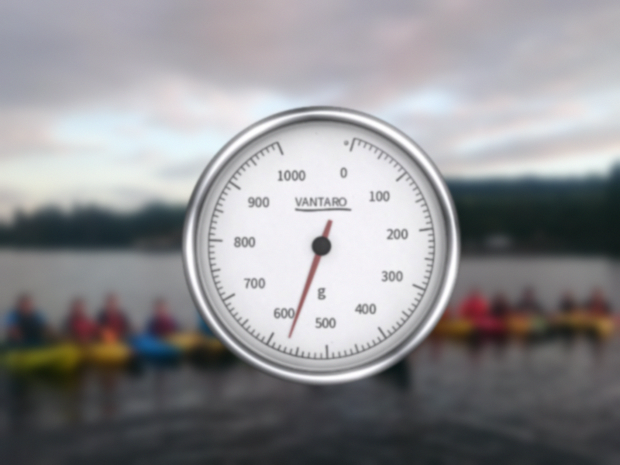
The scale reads 570 (g)
